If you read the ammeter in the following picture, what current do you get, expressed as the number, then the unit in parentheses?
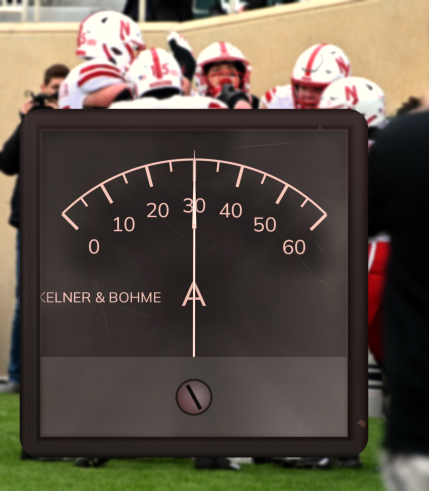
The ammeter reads 30 (A)
